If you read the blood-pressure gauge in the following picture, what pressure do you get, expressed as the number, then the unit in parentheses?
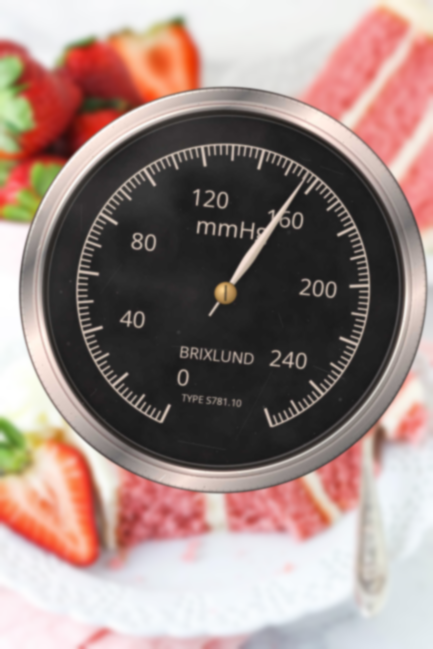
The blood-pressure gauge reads 156 (mmHg)
